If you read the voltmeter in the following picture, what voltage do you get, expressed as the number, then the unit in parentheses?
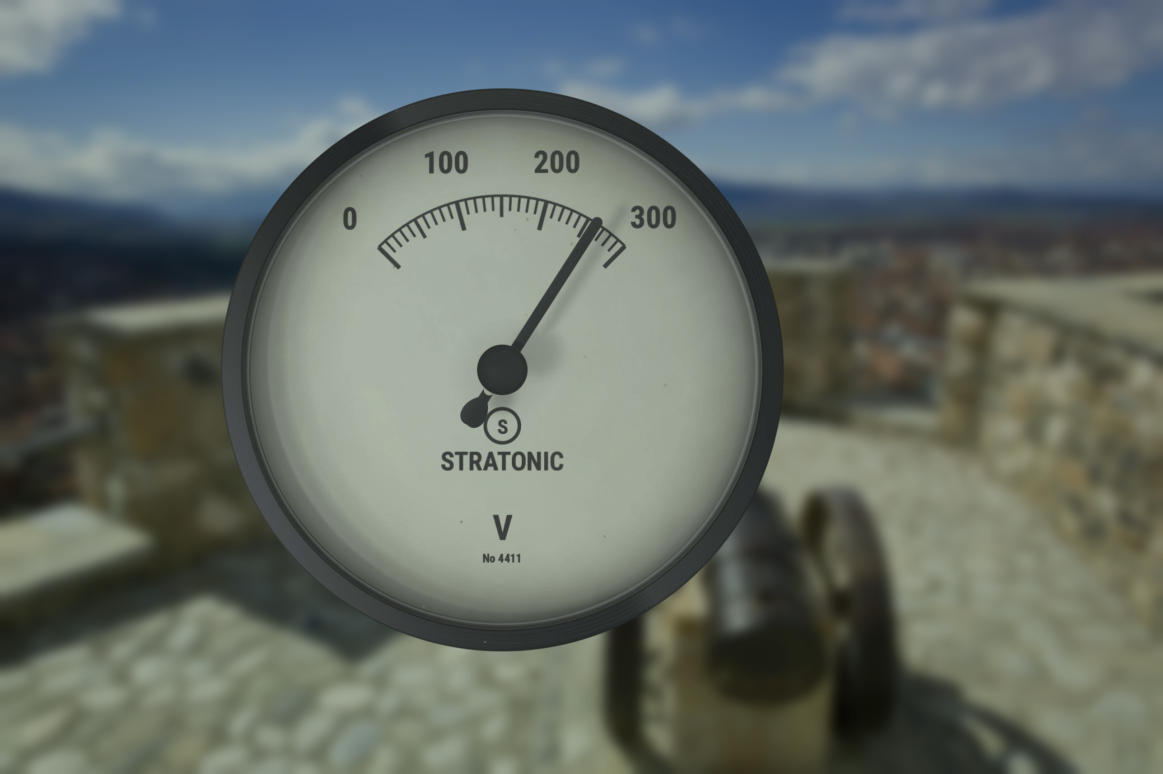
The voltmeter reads 260 (V)
